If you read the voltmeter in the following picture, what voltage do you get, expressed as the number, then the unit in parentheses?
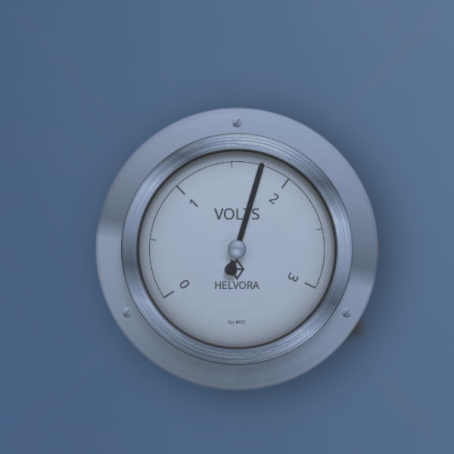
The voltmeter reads 1.75 (V)
